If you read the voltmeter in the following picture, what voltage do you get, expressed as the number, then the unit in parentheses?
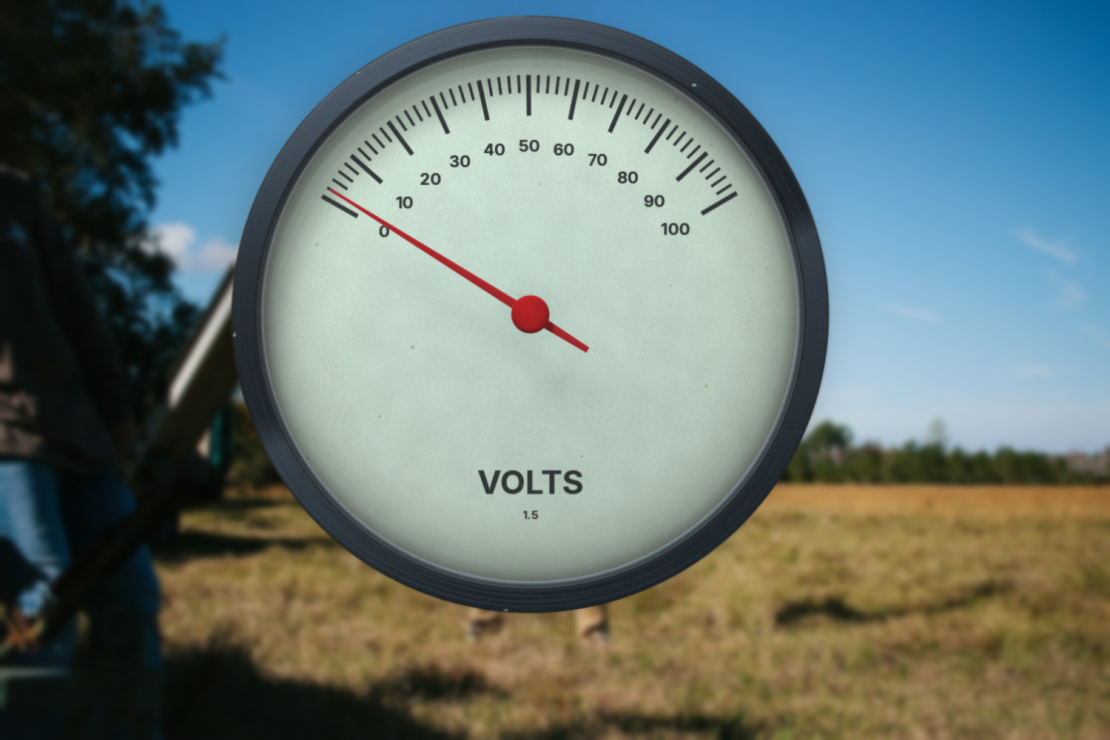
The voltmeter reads 2 (V)
